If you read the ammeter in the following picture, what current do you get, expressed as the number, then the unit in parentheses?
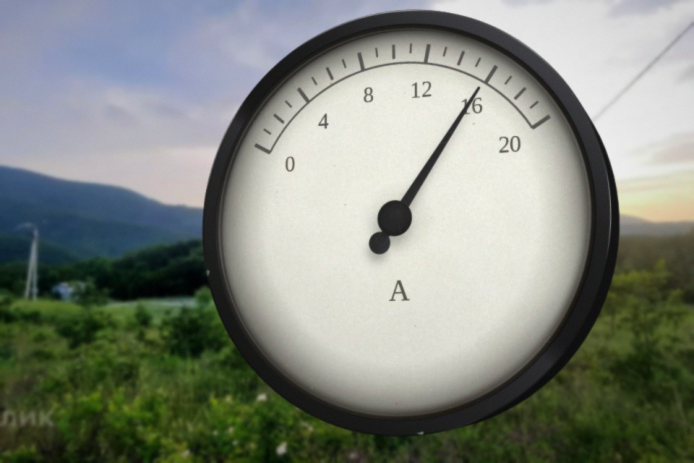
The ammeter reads 16 (A)
